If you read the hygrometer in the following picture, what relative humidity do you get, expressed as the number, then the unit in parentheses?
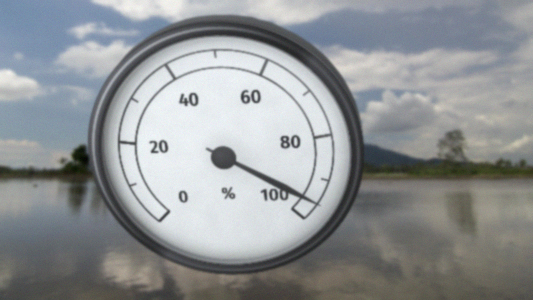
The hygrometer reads 95 (%)
